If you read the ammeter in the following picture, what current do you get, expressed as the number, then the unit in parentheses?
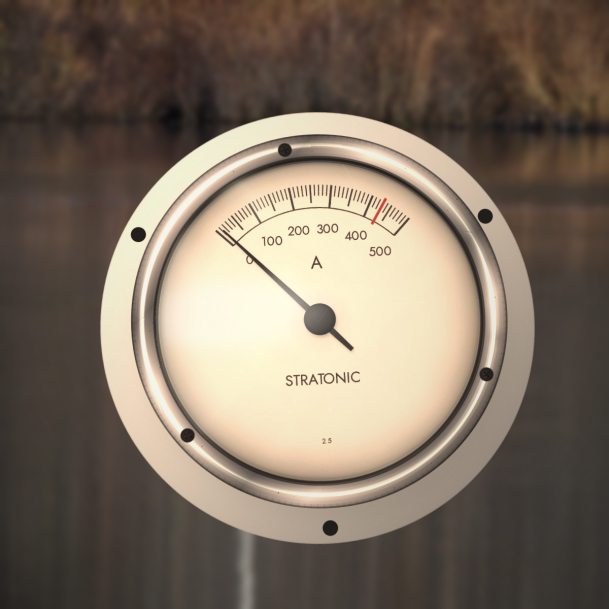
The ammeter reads 10 (A)
